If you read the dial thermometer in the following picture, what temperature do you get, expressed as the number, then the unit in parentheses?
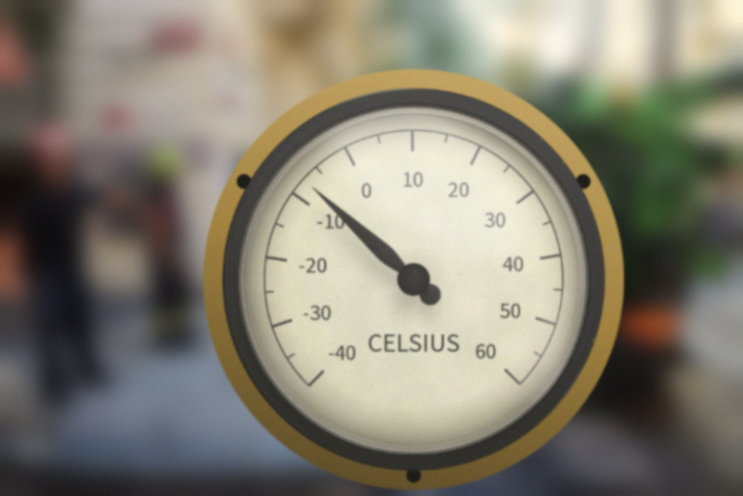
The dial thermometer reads -7.5 (°C)
